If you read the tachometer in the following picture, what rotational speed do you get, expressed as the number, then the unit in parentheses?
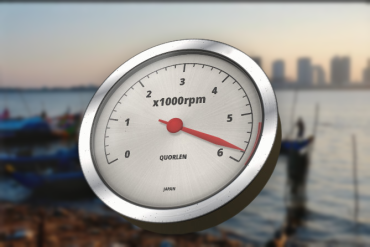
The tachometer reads 5800 (rpm)
